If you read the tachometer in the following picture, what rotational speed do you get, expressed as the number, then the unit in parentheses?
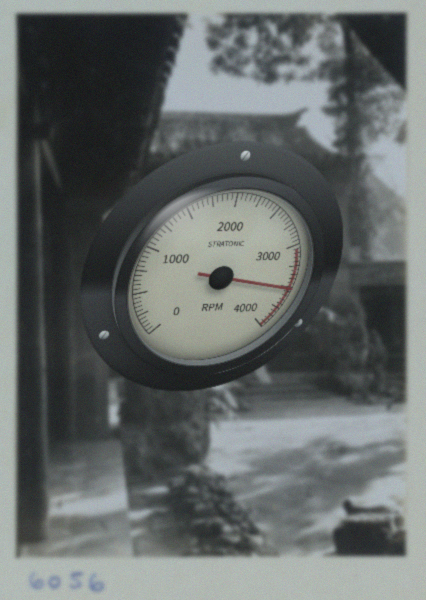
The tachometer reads 3500 (rpm)
